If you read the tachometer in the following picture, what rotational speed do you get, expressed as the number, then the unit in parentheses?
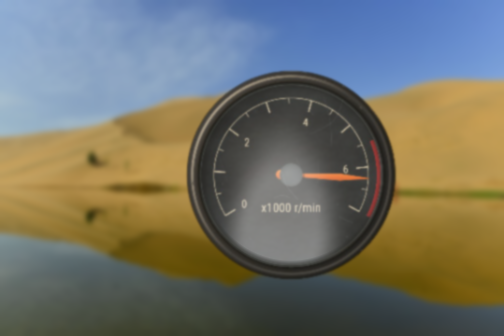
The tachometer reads 6250 (rpm)
